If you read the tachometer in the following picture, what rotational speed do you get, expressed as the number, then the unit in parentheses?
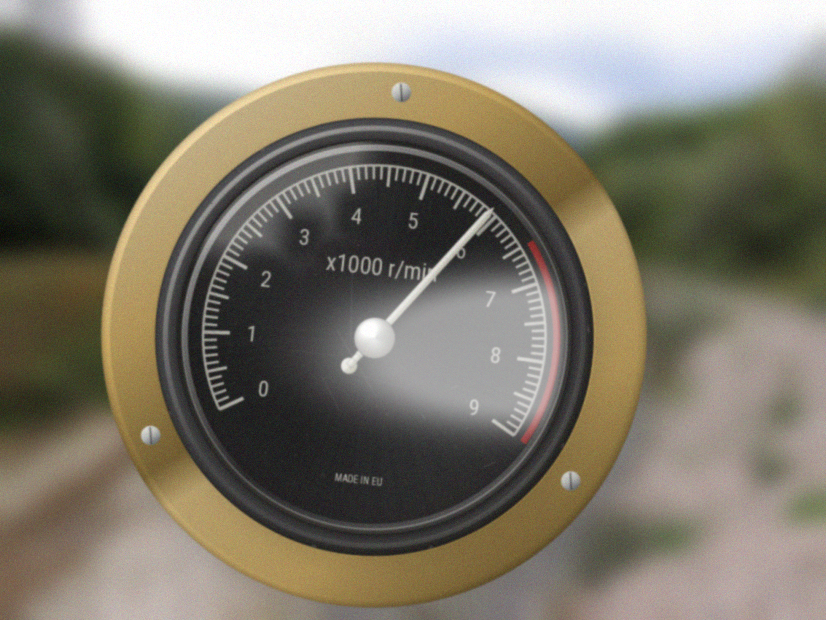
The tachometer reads 5900 (rpm)
